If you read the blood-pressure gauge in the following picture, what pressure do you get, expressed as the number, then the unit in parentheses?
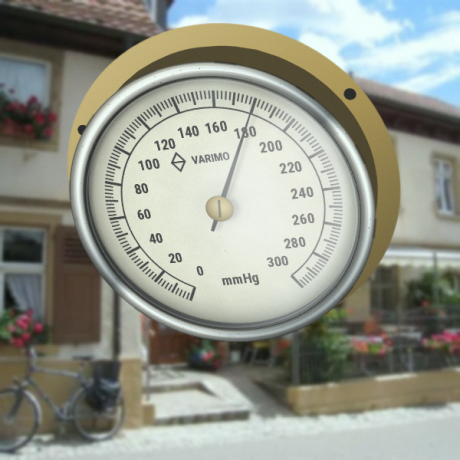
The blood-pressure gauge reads 180 (mmHg)
